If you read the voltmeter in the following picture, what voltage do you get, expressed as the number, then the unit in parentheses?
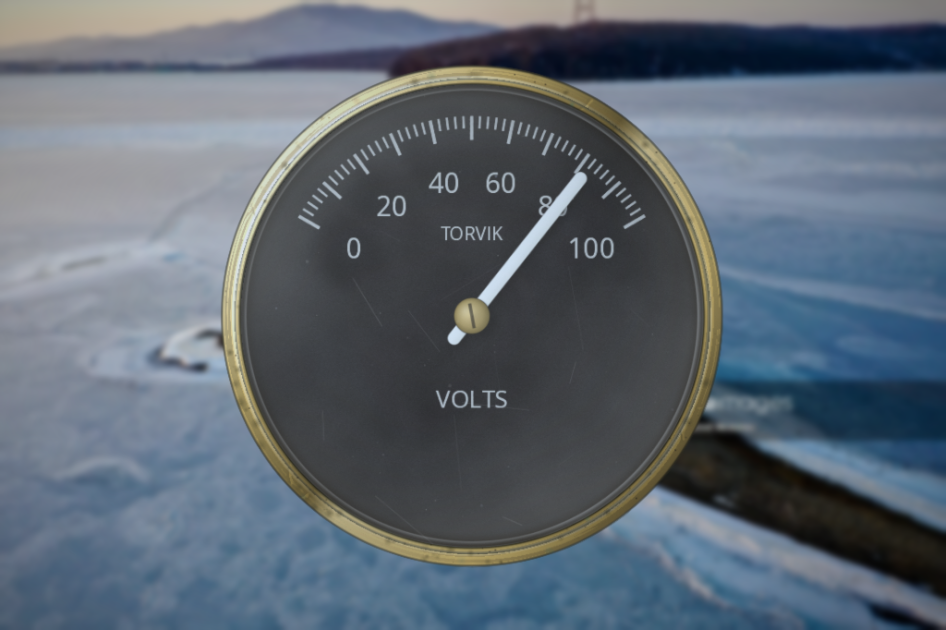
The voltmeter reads 82 (V)
